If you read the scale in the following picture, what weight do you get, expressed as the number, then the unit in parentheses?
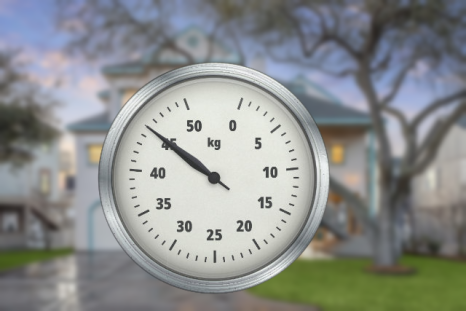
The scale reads 45 (kg)
